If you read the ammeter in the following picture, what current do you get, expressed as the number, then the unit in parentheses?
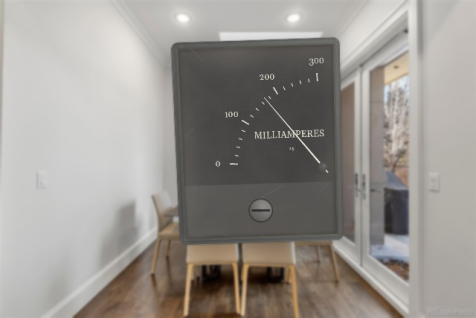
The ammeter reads 170 (mA)
